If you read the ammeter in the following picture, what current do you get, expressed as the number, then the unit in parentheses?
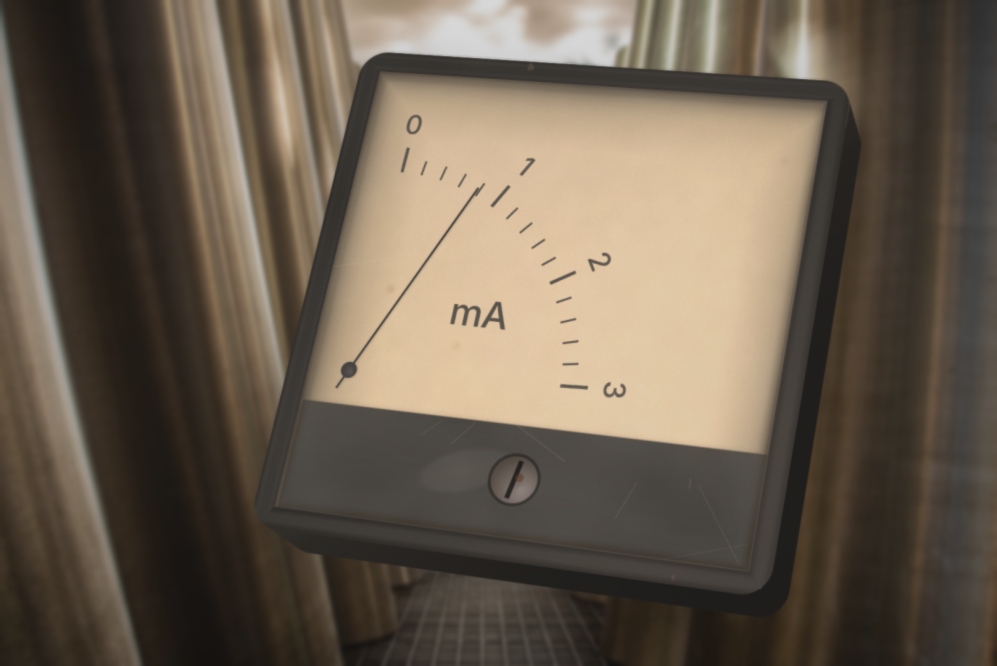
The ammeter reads 0.8 (mA)
